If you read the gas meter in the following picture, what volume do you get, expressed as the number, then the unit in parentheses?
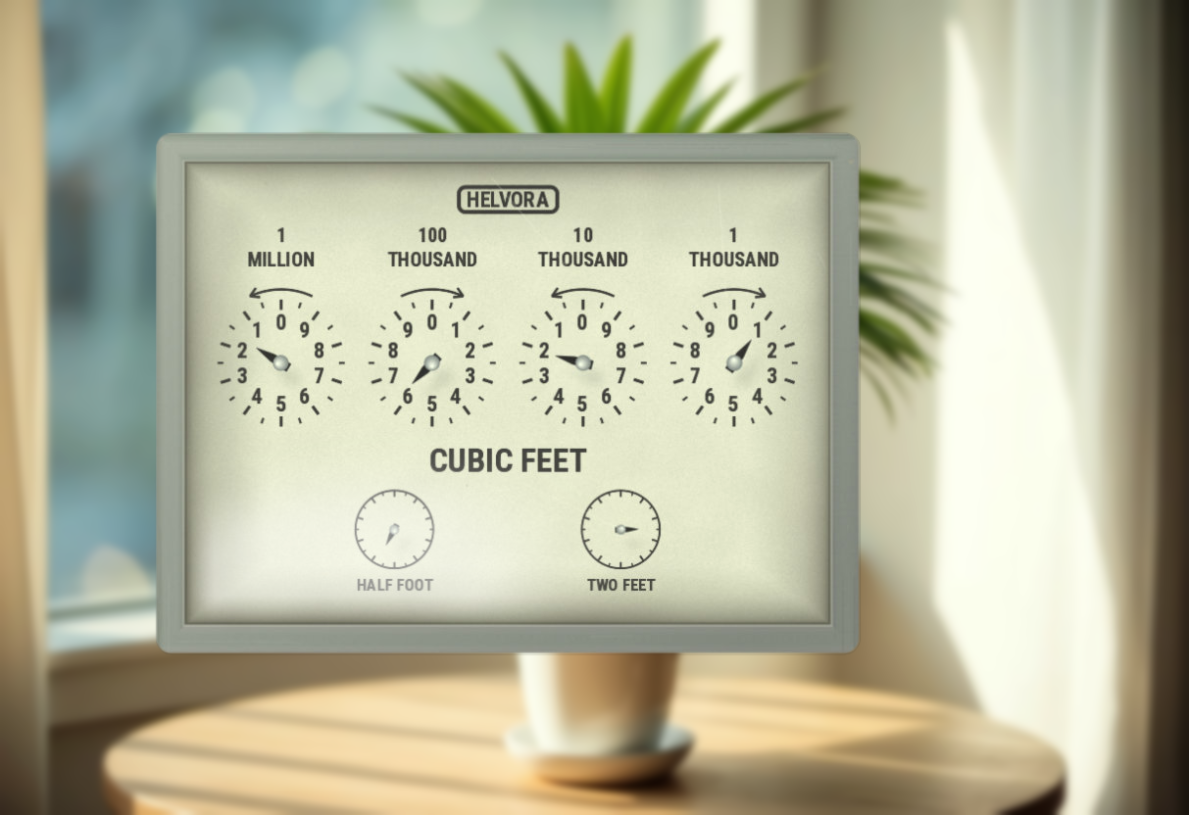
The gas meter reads 162100 (ft³)
